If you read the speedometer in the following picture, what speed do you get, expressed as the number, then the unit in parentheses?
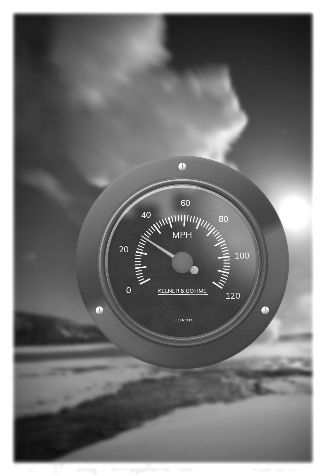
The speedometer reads 30 (mph)
